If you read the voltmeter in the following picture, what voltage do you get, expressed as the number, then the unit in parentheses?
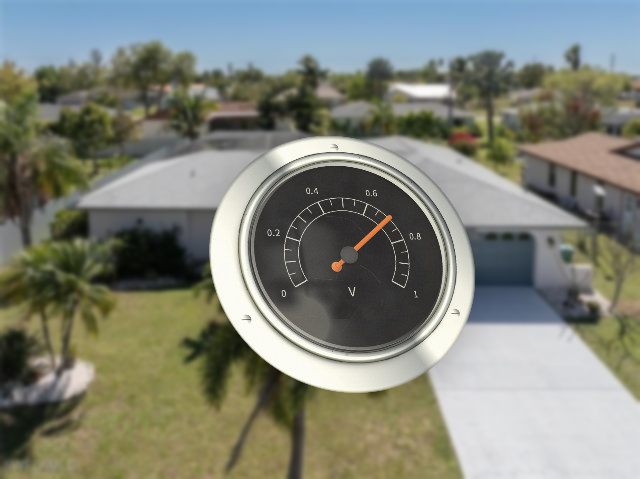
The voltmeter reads 0.7 (V)
